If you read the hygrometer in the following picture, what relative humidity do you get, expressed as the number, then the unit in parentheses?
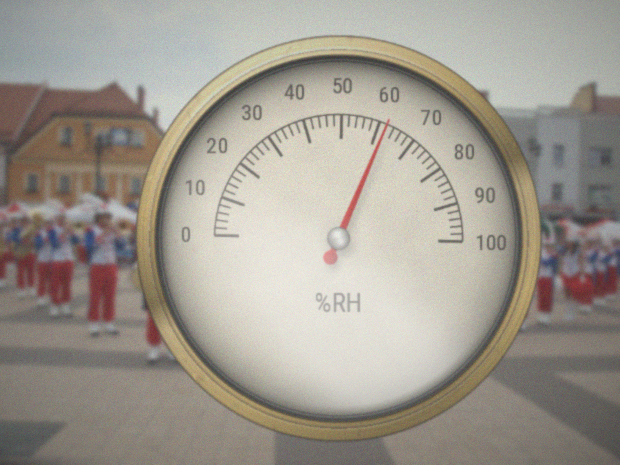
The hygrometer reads 62 (%)
